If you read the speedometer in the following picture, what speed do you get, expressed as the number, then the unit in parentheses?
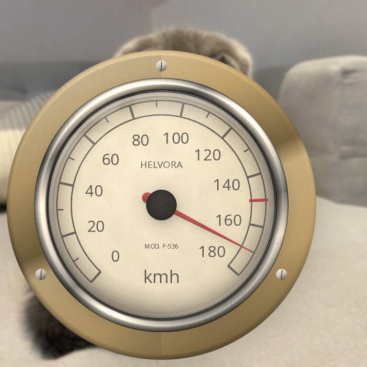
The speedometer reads 170 (km/h)
